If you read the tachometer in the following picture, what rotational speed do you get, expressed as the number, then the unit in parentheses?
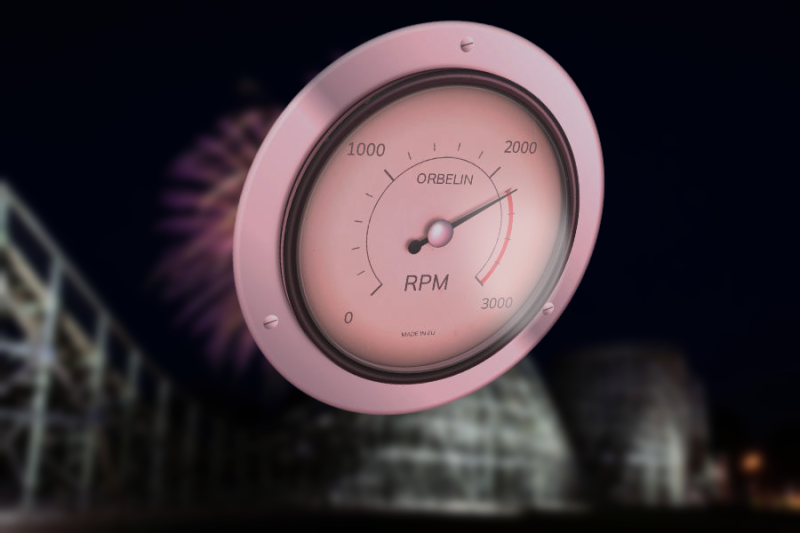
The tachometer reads 2200 (rpm)
